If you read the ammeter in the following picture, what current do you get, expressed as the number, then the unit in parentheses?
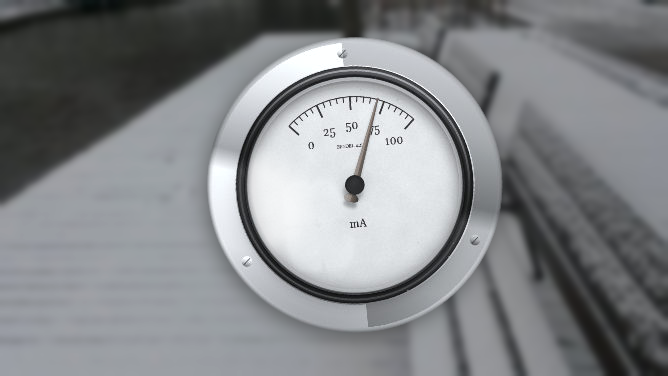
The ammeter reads 70 (mA)
